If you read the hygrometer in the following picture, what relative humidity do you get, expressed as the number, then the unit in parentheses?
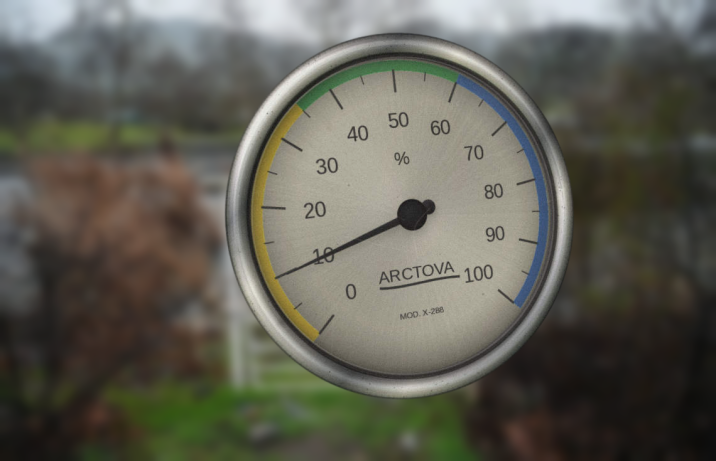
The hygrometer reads 10 (%)
